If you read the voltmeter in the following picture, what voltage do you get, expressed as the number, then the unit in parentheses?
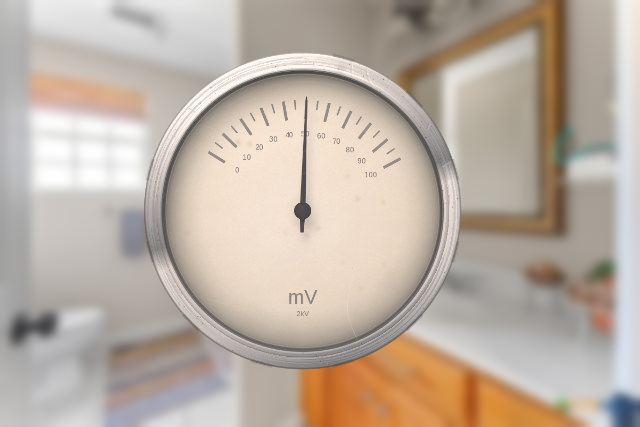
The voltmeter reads 50 (mV)
